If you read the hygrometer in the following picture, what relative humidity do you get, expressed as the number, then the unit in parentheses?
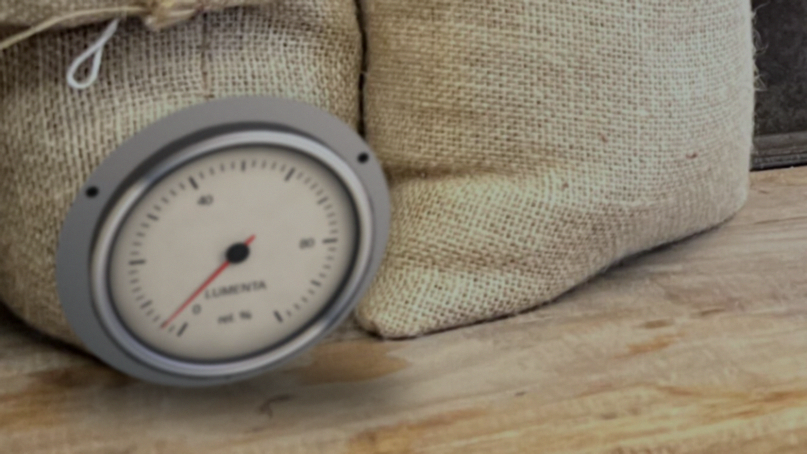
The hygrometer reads 4 (%)
